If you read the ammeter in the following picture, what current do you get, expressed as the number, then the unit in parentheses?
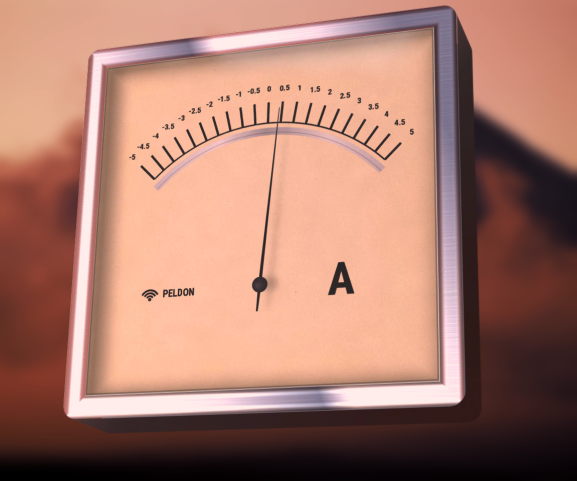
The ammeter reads 0.5 (A)
